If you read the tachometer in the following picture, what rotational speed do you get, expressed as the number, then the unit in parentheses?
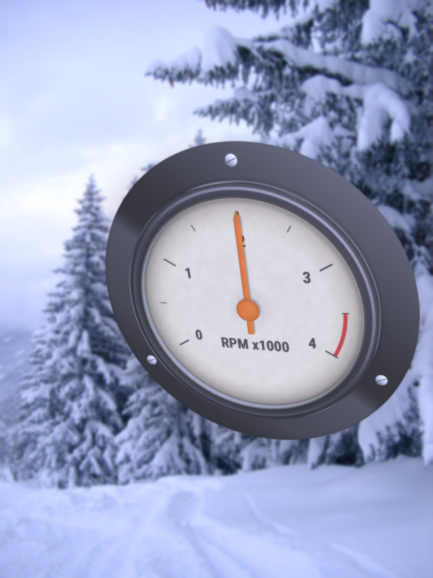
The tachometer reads 2000 (rpm)
